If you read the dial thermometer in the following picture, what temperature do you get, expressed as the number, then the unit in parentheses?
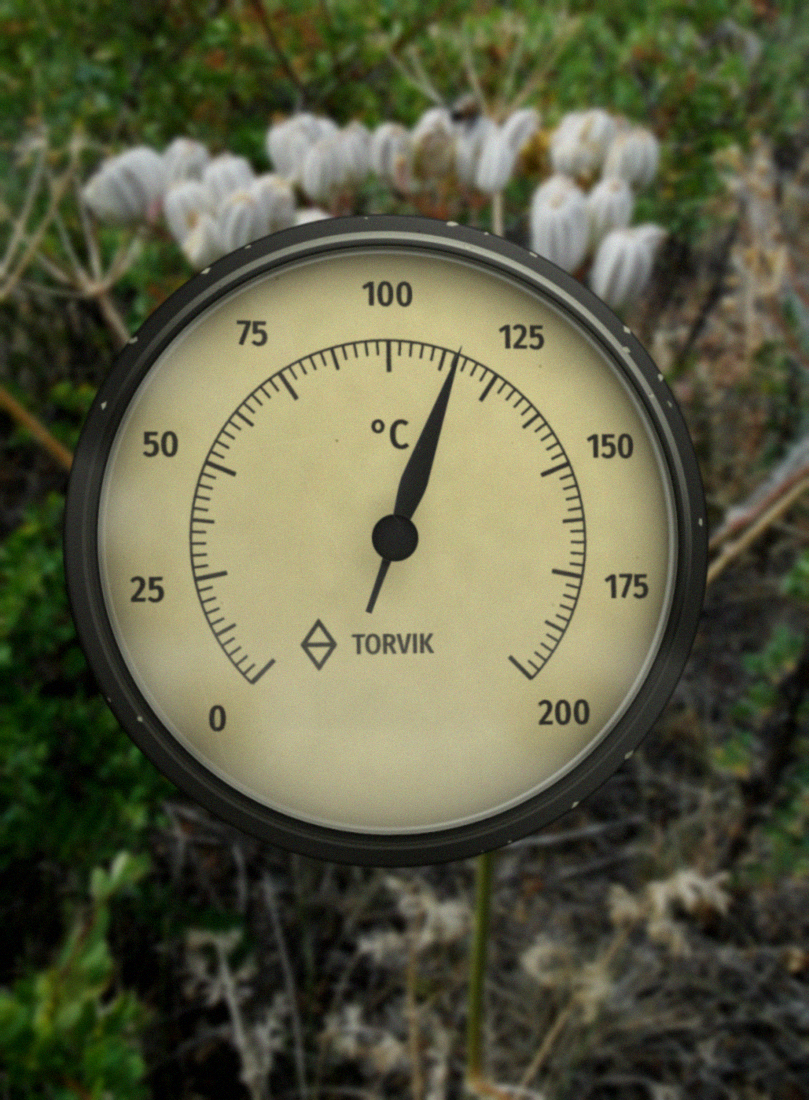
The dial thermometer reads 115 (°C)
